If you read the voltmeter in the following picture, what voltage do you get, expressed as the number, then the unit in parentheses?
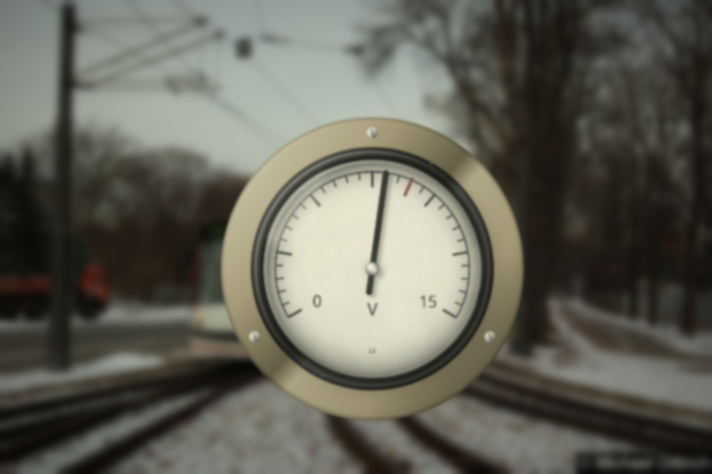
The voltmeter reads 8 (V)
